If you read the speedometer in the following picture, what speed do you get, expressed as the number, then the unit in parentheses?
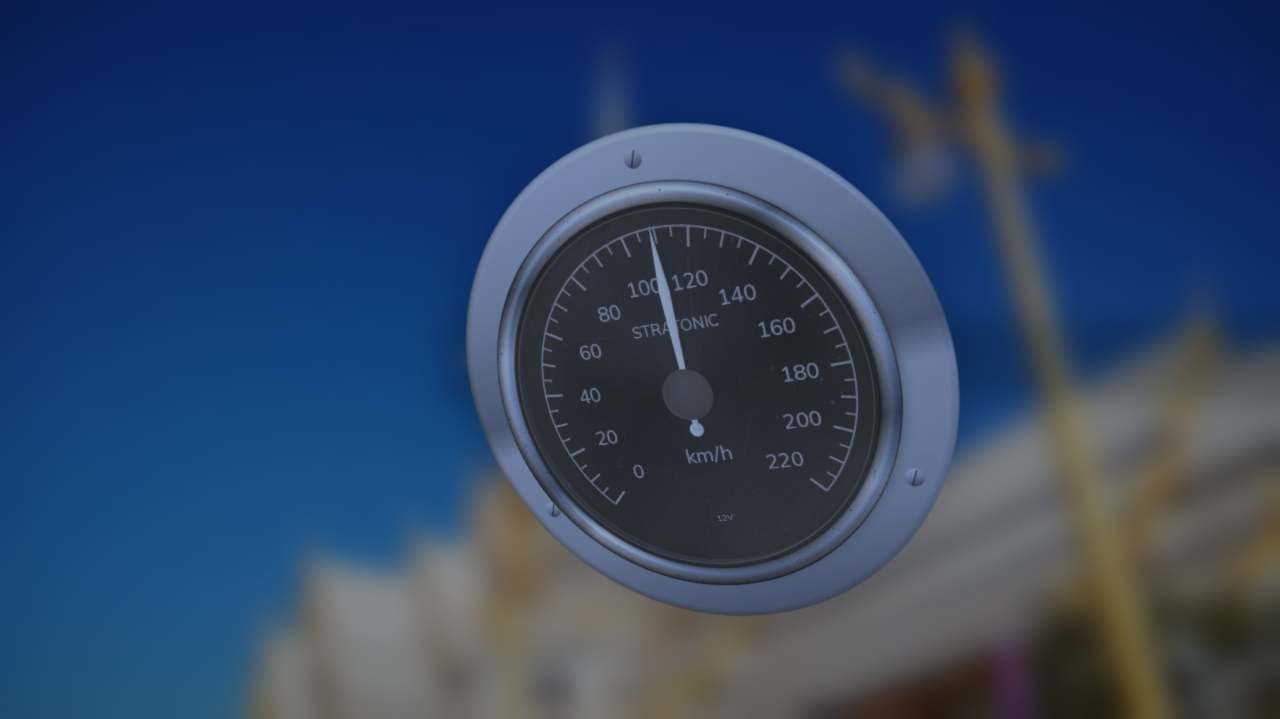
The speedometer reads 110 (km/h)
